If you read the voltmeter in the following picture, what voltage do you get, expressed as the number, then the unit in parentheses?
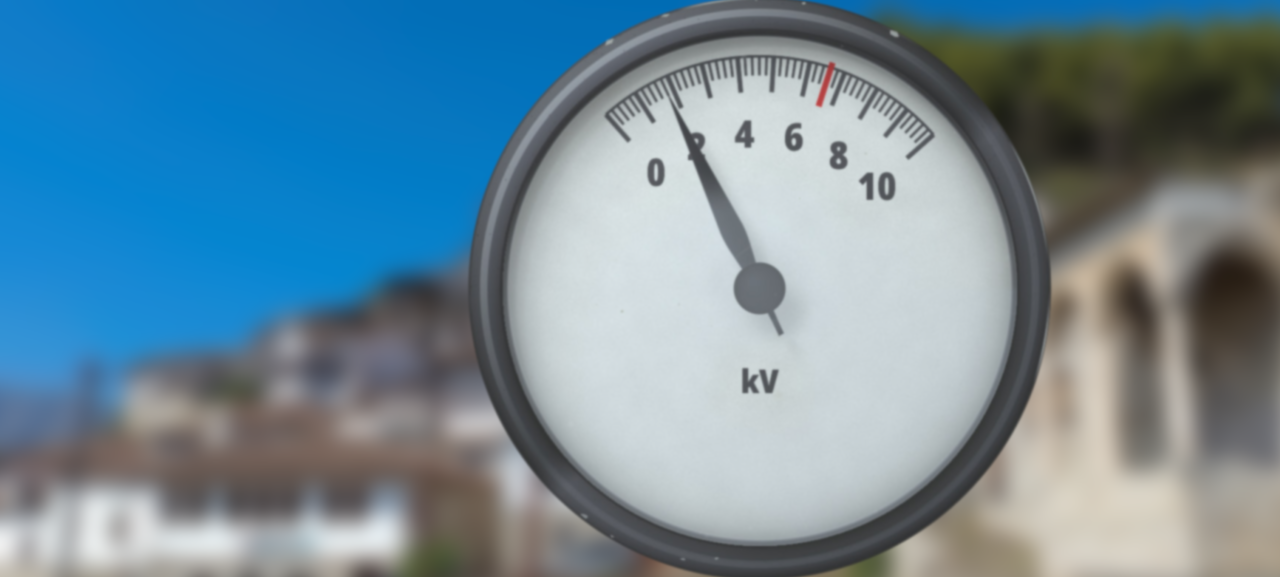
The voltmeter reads 1.8 (kV)
